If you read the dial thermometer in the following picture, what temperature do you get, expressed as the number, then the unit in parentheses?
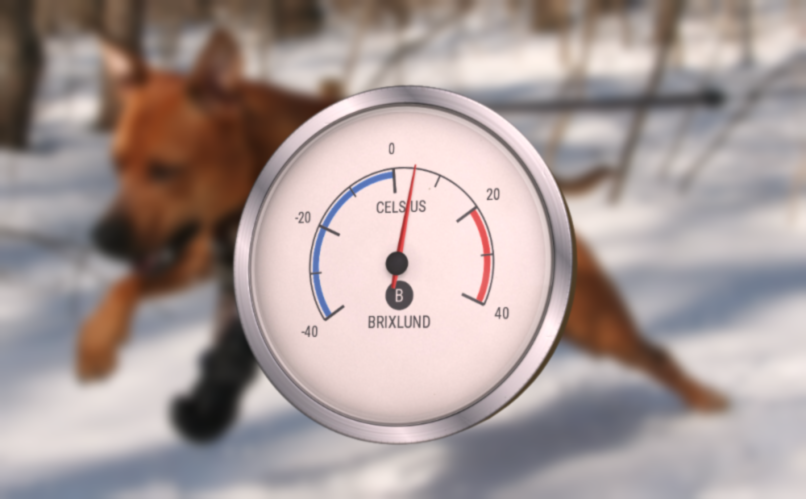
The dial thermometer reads 5 (°C)
